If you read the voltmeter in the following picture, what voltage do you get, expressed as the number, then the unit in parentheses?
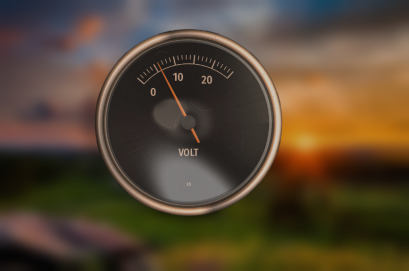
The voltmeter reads 6 (V)
